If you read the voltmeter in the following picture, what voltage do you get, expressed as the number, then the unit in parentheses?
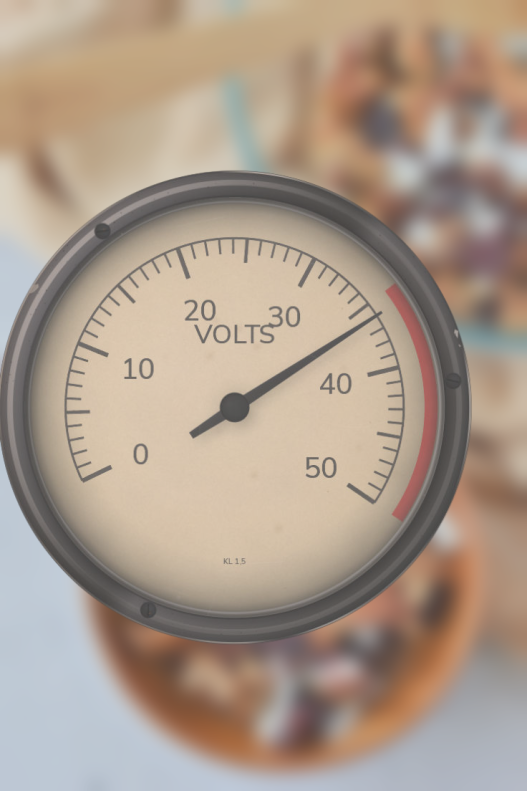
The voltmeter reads 36 (V)
